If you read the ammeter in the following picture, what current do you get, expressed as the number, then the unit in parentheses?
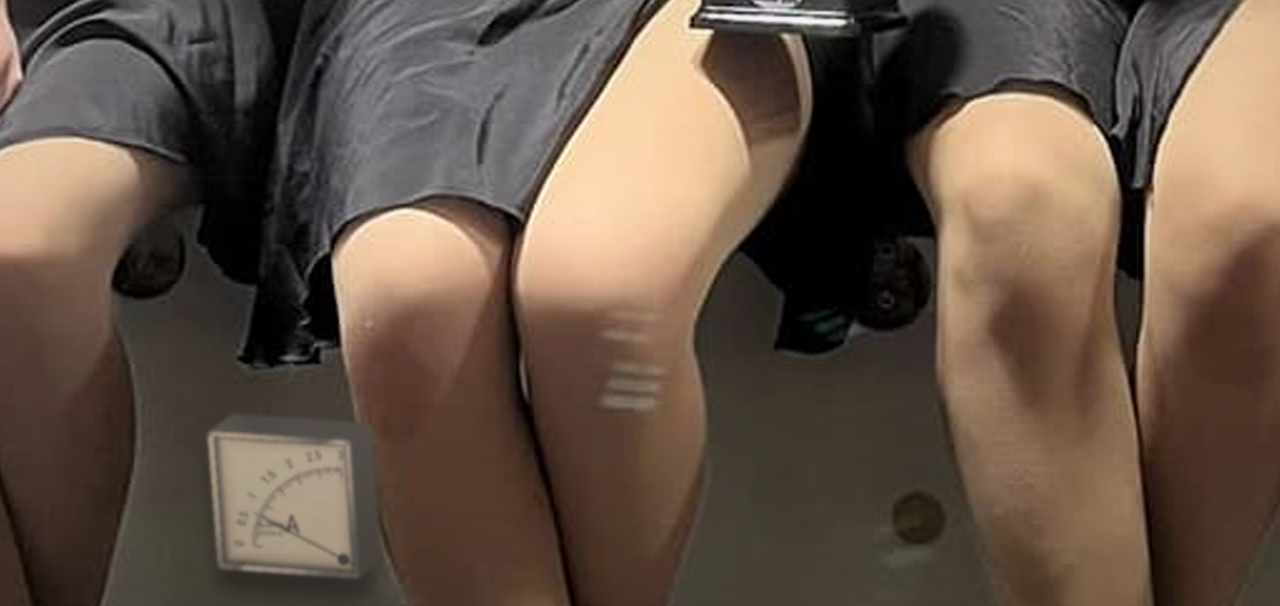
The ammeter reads 0.75 (A)
